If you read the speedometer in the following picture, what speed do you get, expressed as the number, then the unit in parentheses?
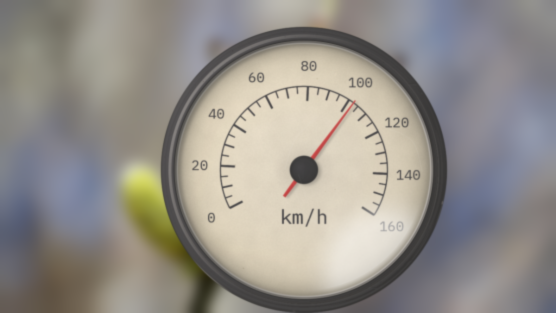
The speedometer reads 102.5 (km/h)
